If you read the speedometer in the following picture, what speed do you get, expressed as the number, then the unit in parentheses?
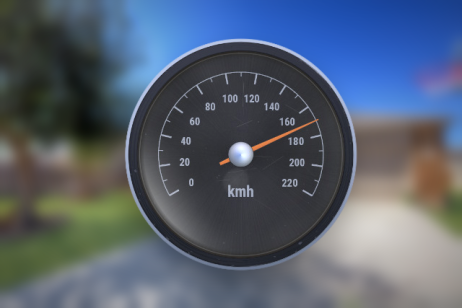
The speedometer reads 170 (km/h)
